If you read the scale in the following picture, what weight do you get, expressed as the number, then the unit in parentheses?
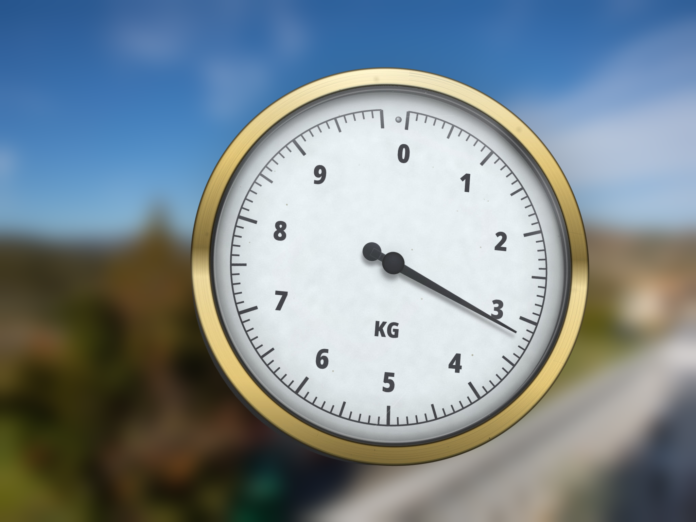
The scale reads 3.2 (kg)
